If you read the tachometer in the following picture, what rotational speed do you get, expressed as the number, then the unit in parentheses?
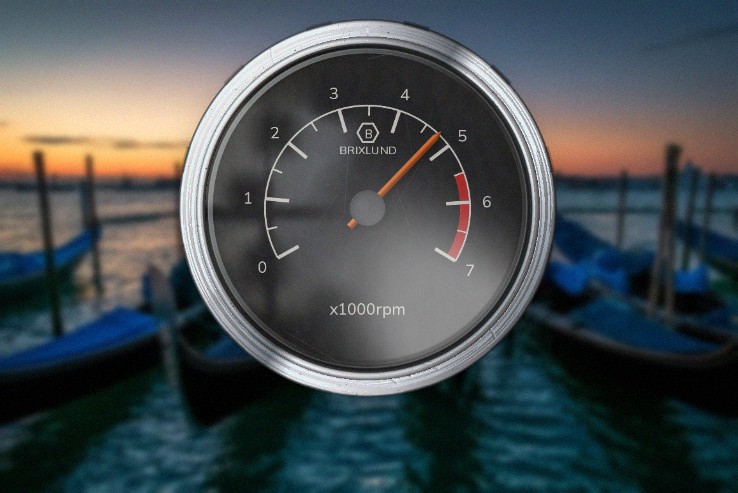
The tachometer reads 4750 (rpm)
